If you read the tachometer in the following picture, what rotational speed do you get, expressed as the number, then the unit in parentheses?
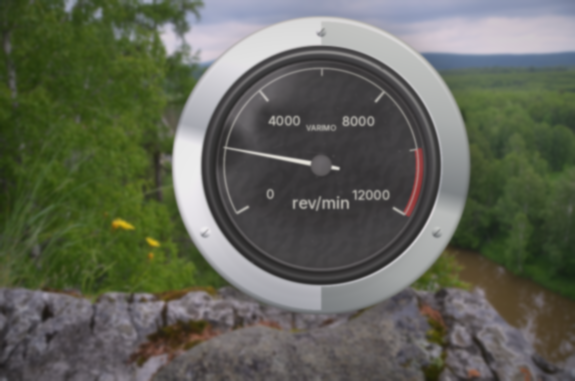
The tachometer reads 2000 (rpm)
